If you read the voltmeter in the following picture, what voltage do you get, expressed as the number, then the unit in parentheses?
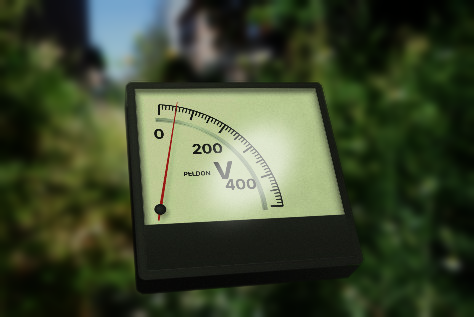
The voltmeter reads 50 (V)
